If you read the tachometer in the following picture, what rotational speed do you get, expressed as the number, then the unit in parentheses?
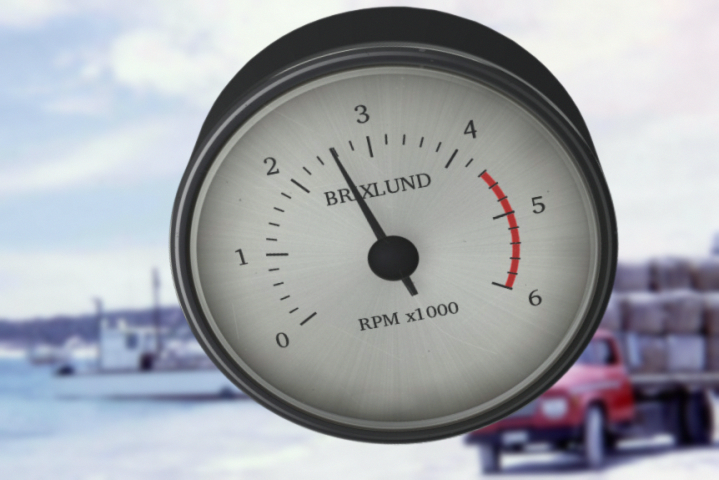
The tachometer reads 2600 (rpm)
